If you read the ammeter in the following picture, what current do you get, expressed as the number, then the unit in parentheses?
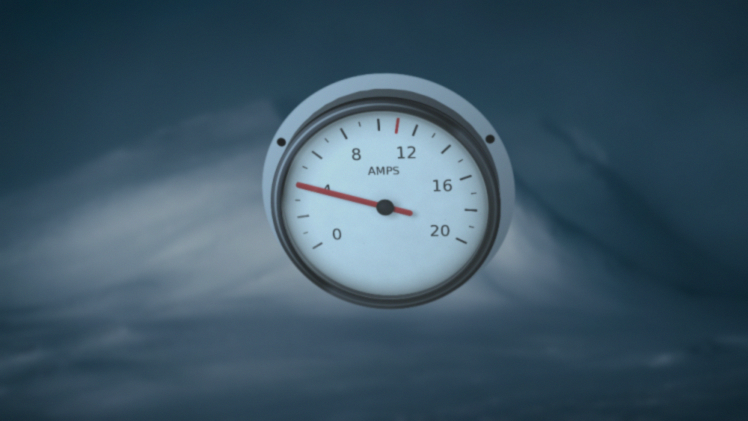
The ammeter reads 4 (A)
